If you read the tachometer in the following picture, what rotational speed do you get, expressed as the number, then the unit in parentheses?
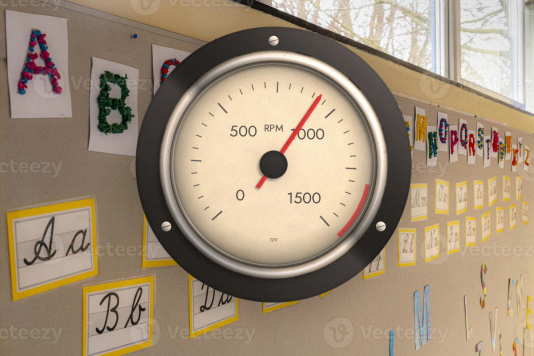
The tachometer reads 925 (rpm)
